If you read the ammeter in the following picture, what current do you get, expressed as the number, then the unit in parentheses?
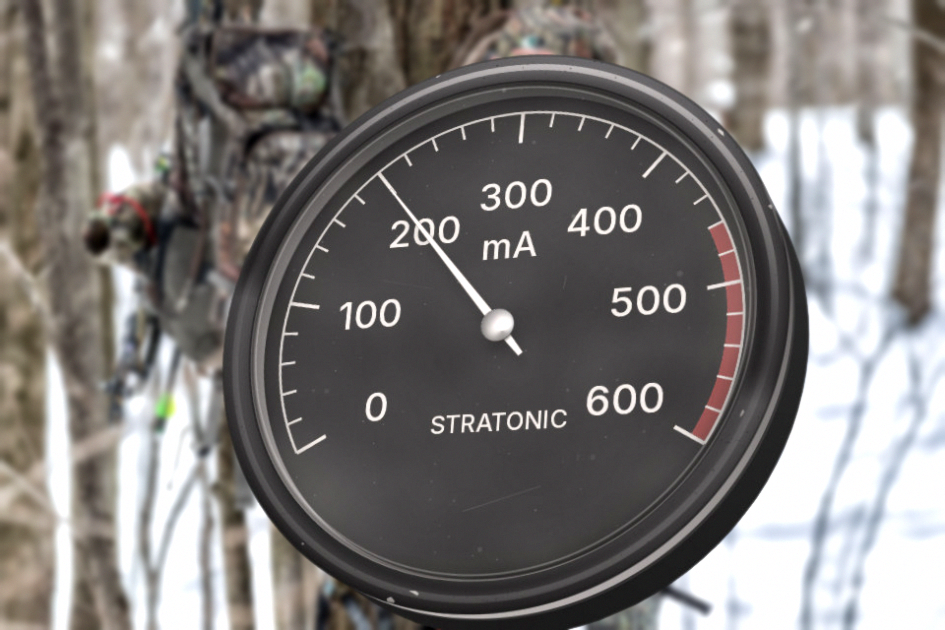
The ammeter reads 200 (mA)
